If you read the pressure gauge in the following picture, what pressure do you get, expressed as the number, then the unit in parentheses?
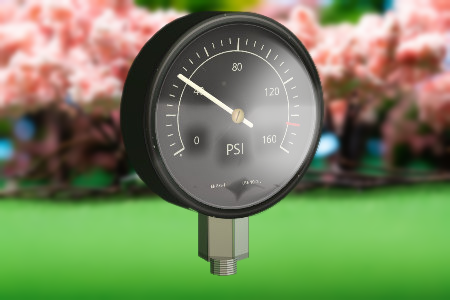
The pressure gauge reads 40 (psi)
